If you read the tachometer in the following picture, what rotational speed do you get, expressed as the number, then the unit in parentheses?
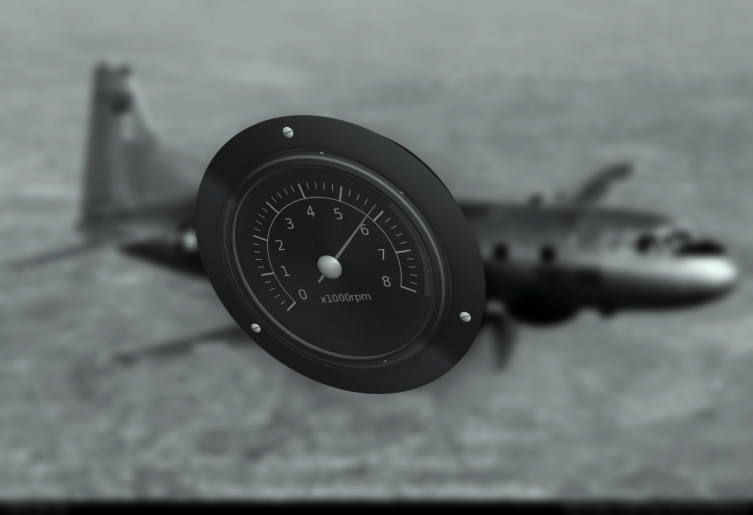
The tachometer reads 5800 (rpm)
